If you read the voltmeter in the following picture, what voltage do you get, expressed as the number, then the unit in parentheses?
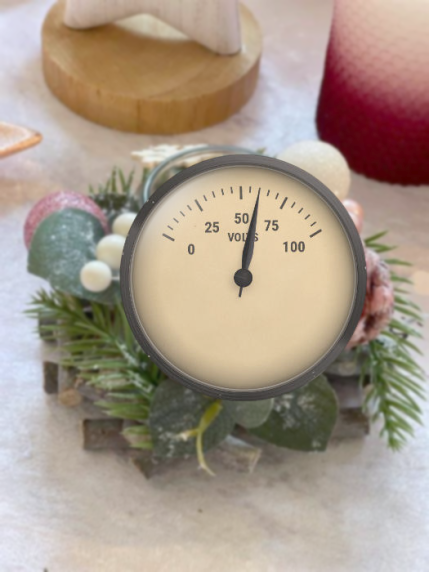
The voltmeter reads 60 (V)
